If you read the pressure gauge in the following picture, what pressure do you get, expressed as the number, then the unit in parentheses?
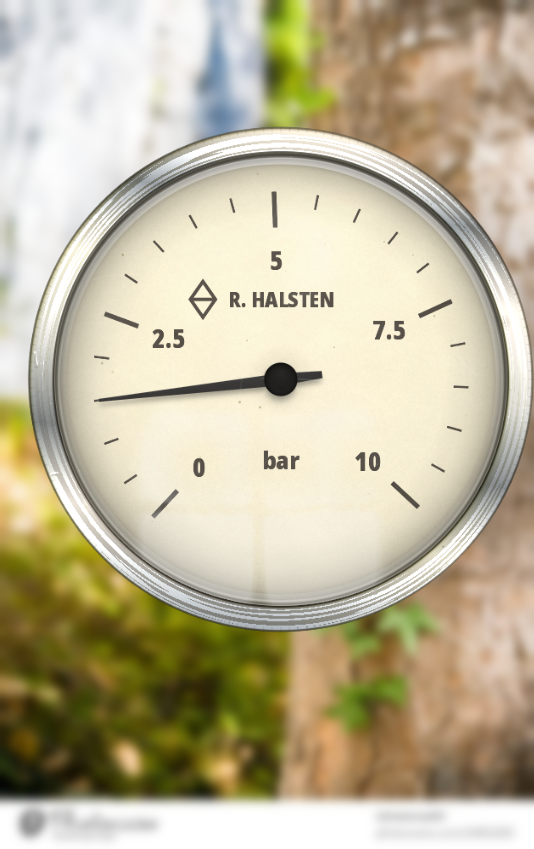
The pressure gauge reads 1.5 (bar)
